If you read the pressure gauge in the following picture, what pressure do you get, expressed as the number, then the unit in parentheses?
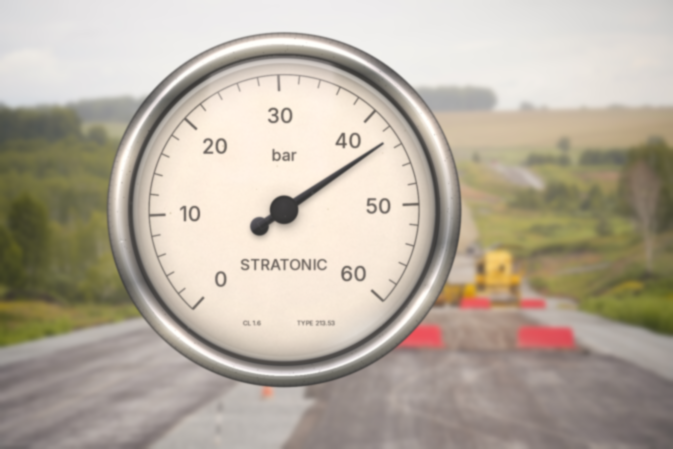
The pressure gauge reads 43 (bar)
